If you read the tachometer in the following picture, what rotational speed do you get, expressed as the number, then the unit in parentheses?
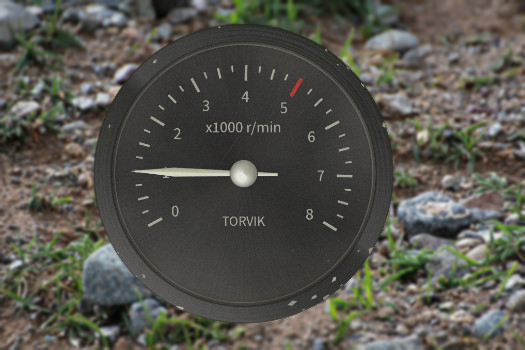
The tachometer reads 1000 (rpm)
